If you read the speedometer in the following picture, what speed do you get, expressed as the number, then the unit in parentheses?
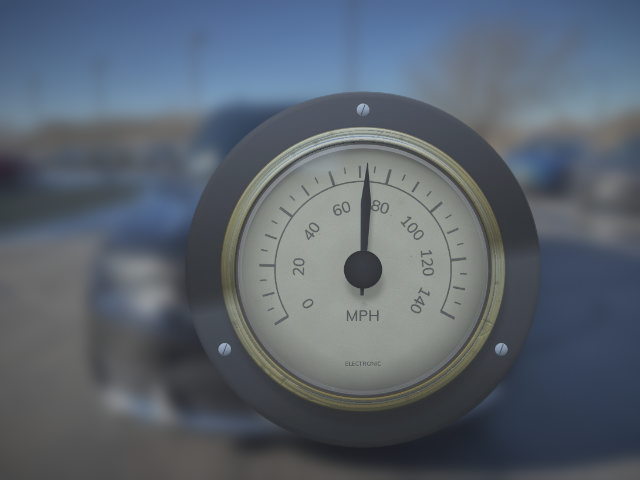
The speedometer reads 72.5 (mph)
